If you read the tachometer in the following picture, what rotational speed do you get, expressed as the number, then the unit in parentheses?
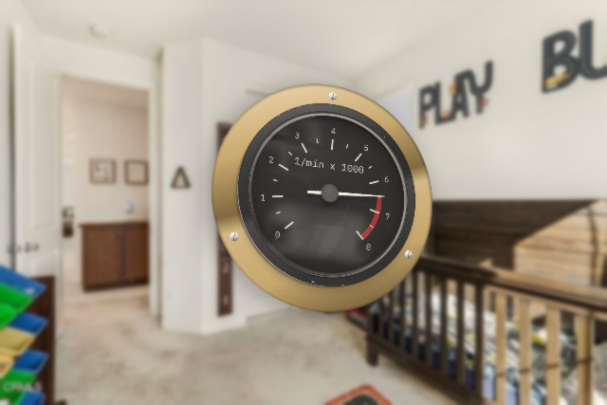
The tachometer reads 6500 (rpm)
